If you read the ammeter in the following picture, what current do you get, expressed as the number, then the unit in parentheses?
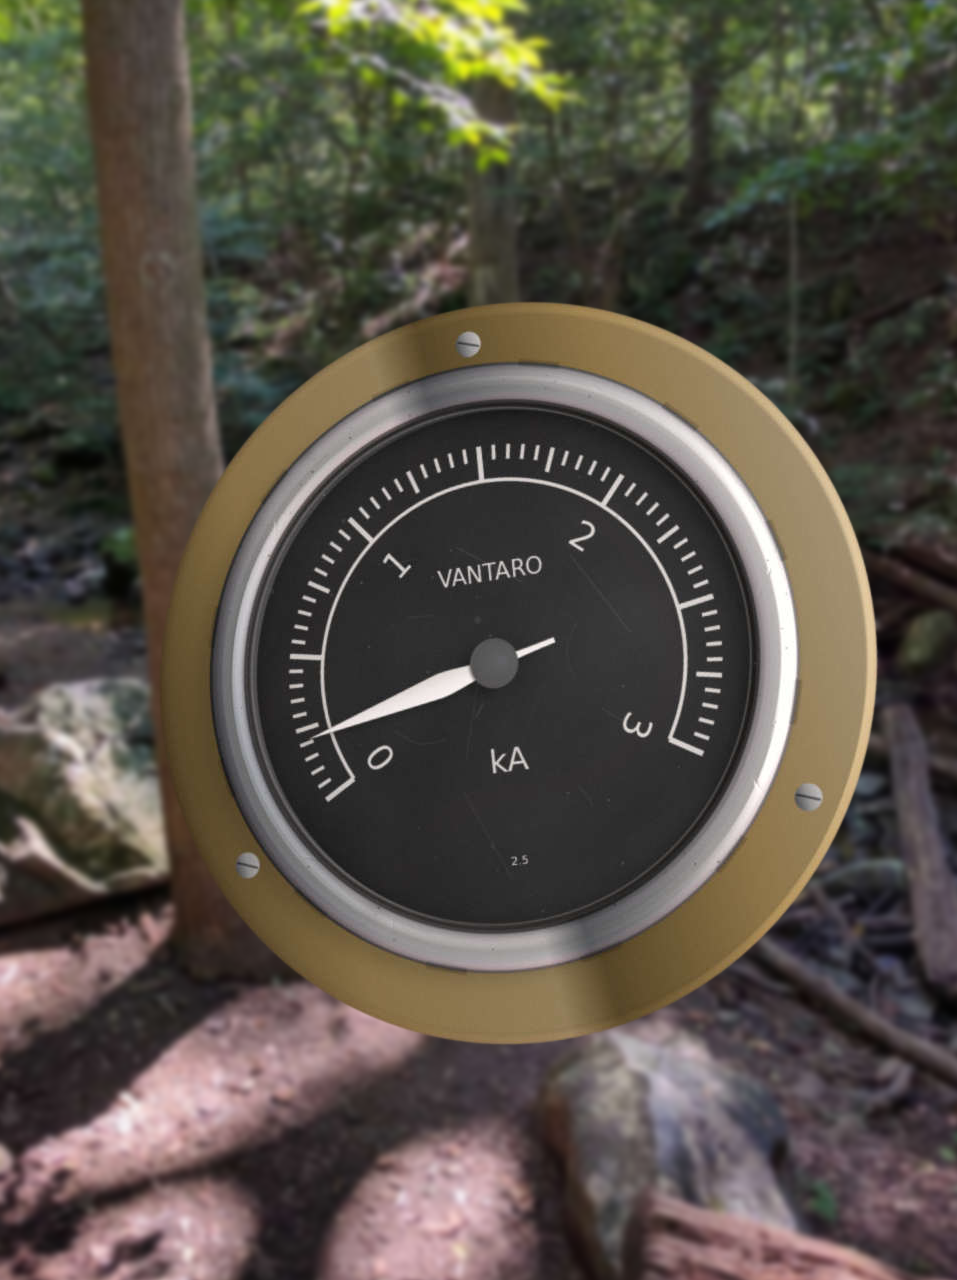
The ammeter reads 0.2 (kA)
